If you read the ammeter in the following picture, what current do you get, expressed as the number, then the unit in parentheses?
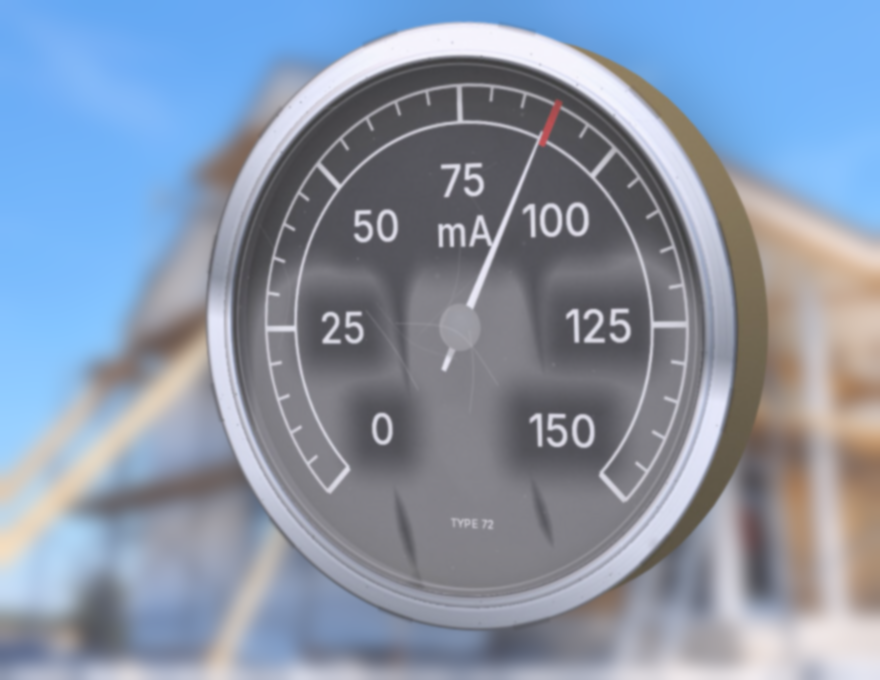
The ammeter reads 90 (mA)
